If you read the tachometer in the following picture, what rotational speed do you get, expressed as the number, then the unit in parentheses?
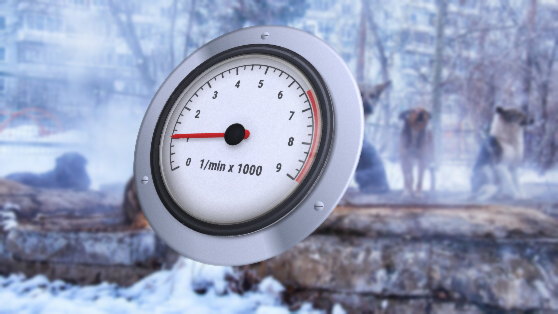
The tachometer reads 1000 (rpm)
